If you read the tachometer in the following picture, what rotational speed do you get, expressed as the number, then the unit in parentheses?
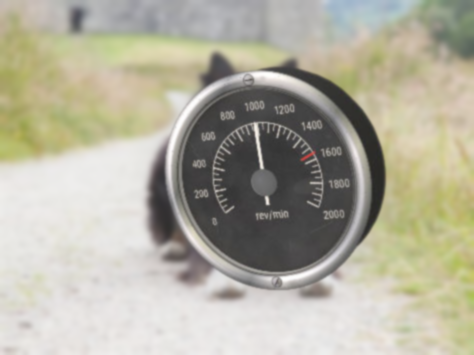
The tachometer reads 1000 (rpm)
